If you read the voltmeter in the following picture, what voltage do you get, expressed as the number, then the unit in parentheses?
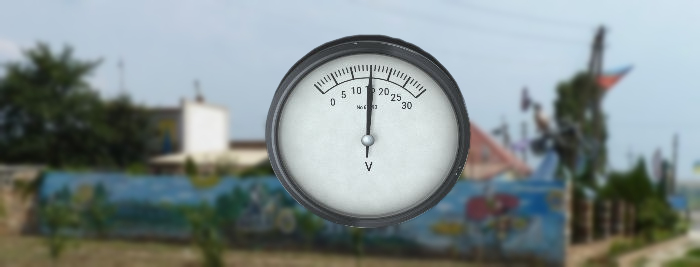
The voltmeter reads 15 (V)
